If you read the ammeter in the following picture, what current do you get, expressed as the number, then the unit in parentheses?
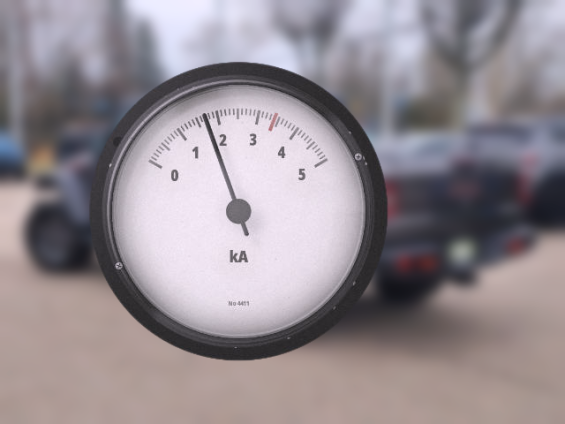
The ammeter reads 1.7 (kA)
